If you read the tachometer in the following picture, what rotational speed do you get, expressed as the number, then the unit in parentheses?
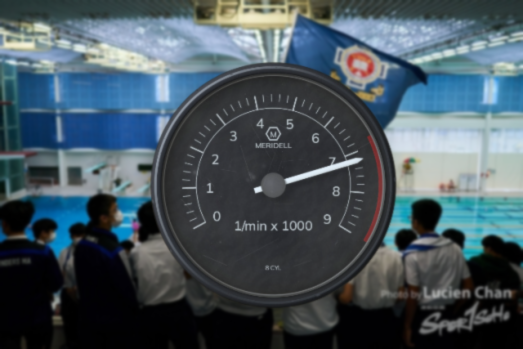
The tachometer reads 7200 (rpm)
